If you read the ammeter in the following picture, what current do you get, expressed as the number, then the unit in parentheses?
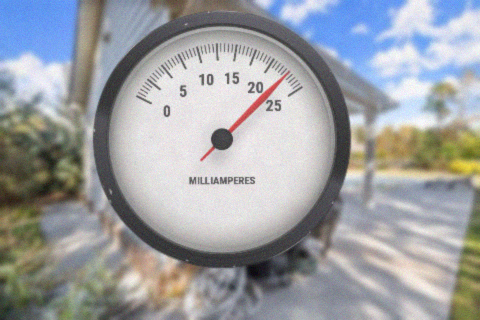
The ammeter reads 22.5 (mA)
